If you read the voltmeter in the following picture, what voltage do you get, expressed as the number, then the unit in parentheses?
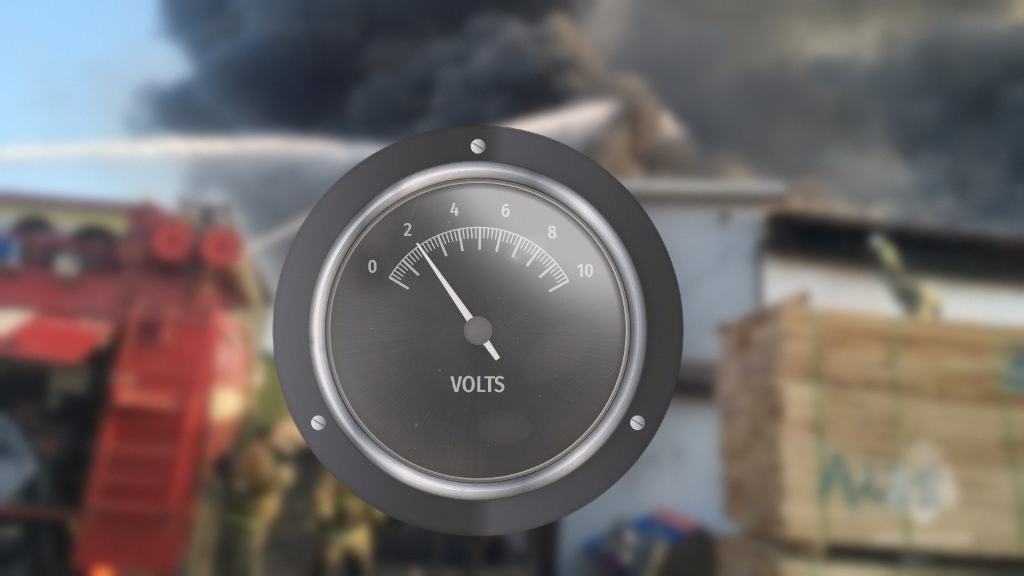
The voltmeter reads 2 (V)
